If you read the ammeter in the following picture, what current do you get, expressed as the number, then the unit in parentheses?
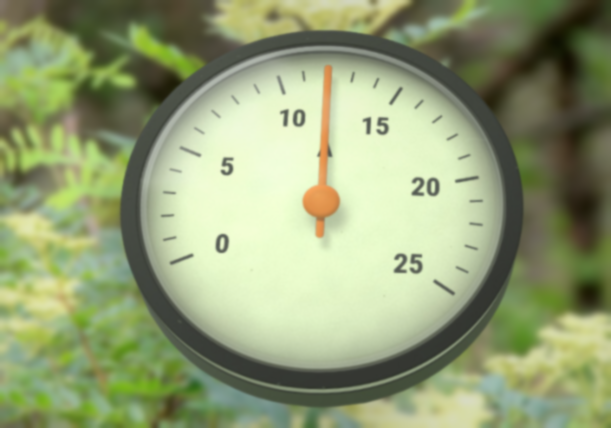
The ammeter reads 12 (A)
